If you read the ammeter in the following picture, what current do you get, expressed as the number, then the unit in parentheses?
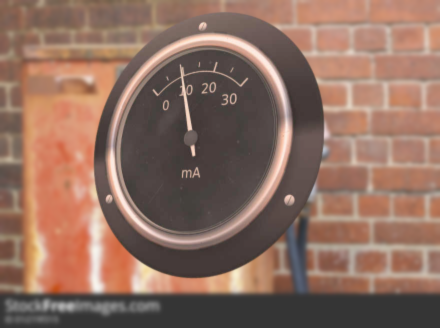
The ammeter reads 10 (mA)
